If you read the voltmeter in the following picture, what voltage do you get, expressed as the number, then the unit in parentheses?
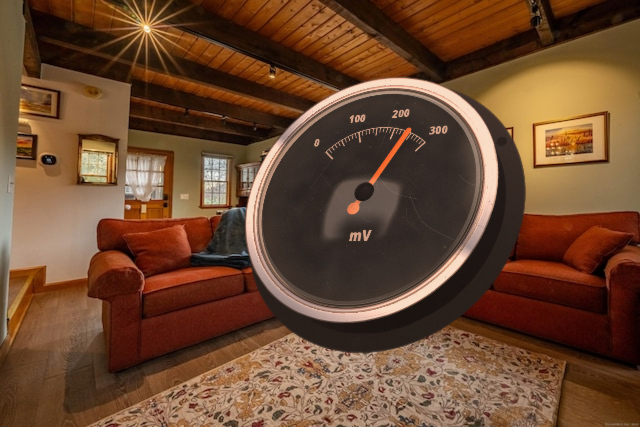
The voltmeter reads 250 (mV)
